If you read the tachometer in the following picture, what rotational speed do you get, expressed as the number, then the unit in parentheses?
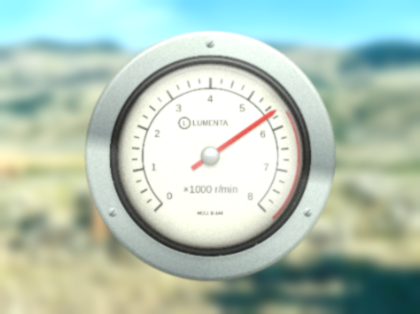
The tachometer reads 5625 (rpm)
